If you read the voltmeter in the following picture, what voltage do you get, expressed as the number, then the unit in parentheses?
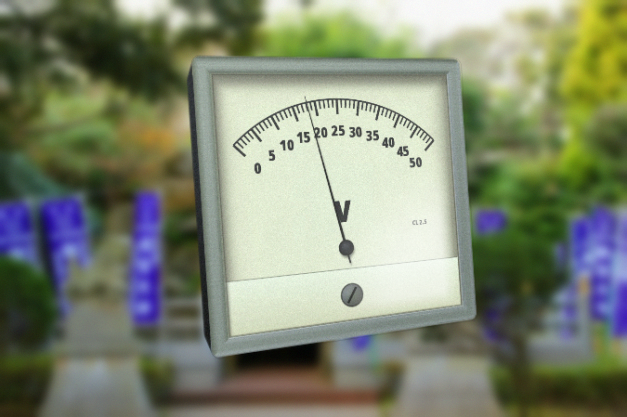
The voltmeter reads 18 (V)
